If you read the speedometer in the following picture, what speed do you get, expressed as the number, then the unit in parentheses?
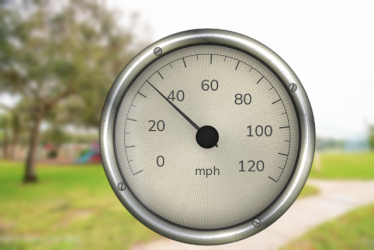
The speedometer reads 35 (mph)
